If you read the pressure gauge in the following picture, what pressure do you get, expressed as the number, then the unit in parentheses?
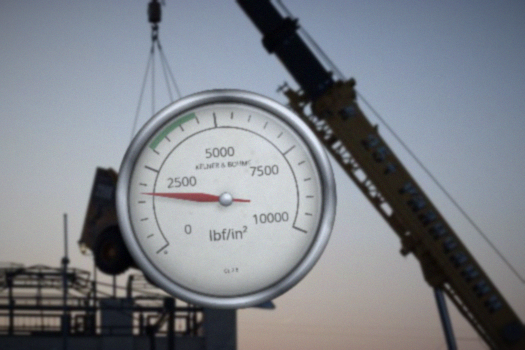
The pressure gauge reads 1750 (psi)
